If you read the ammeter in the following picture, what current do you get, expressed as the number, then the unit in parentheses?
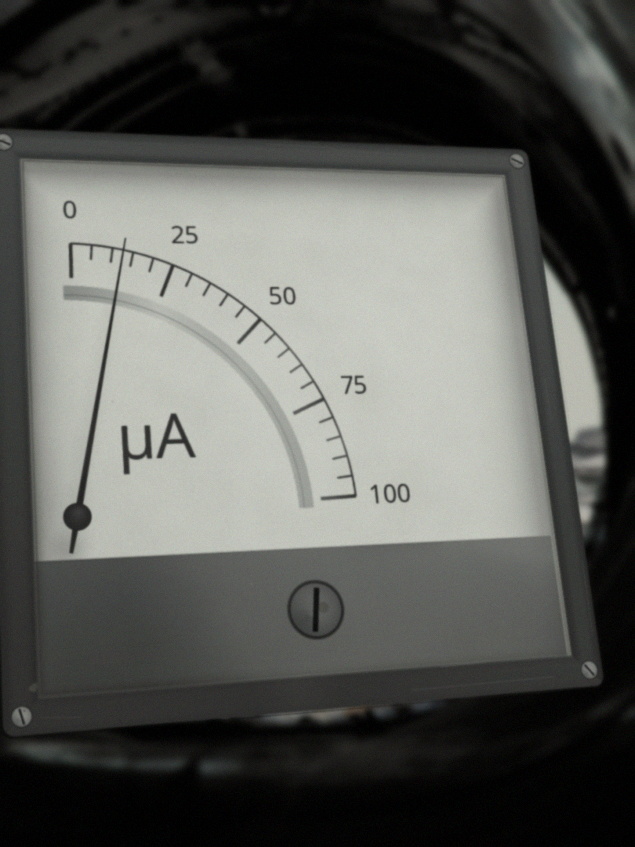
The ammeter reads 12.5 (µA)
